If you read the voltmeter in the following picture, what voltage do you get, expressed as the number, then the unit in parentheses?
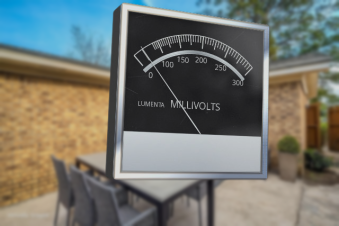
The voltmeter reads 50 (mV)
